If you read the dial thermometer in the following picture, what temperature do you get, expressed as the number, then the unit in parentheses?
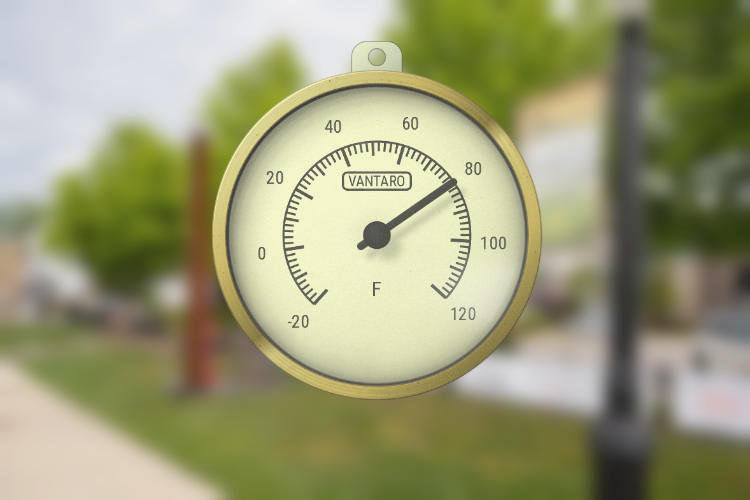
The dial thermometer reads 80 (°F)
